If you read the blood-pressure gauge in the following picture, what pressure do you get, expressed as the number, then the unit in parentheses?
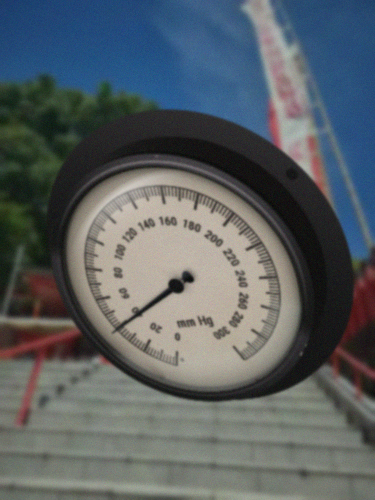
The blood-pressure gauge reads 40 (mmHg)
